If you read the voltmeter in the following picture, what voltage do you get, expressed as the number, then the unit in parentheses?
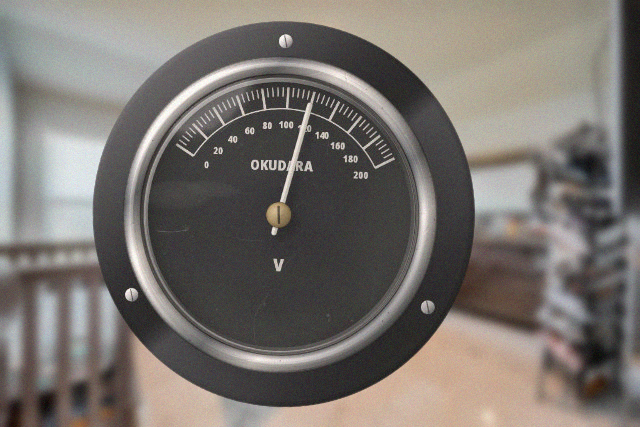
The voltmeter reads 120 (V)
